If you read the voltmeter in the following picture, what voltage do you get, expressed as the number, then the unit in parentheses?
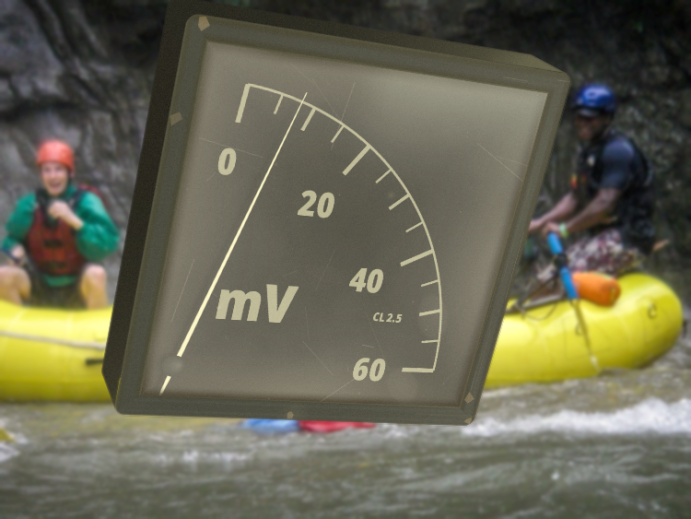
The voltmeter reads 7.5 (mV)
